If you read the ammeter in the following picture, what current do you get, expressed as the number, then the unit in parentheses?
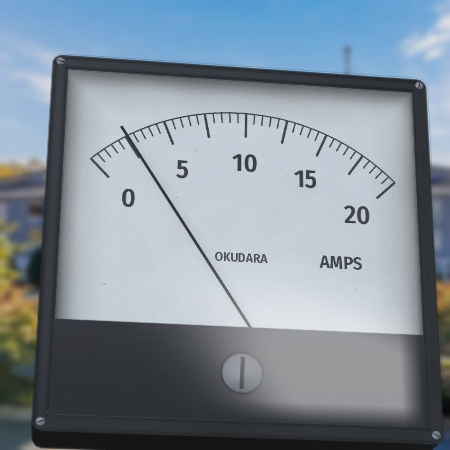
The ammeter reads 2.5 (A)
